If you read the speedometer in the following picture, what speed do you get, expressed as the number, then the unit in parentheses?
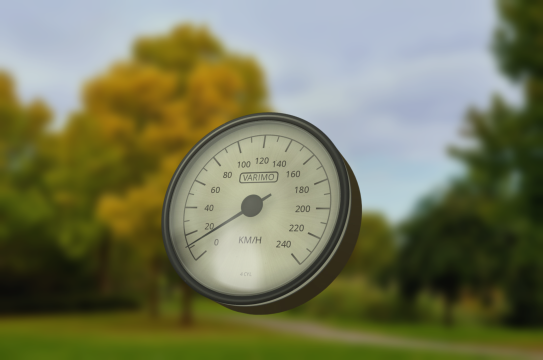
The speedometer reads 10 (km/h)
